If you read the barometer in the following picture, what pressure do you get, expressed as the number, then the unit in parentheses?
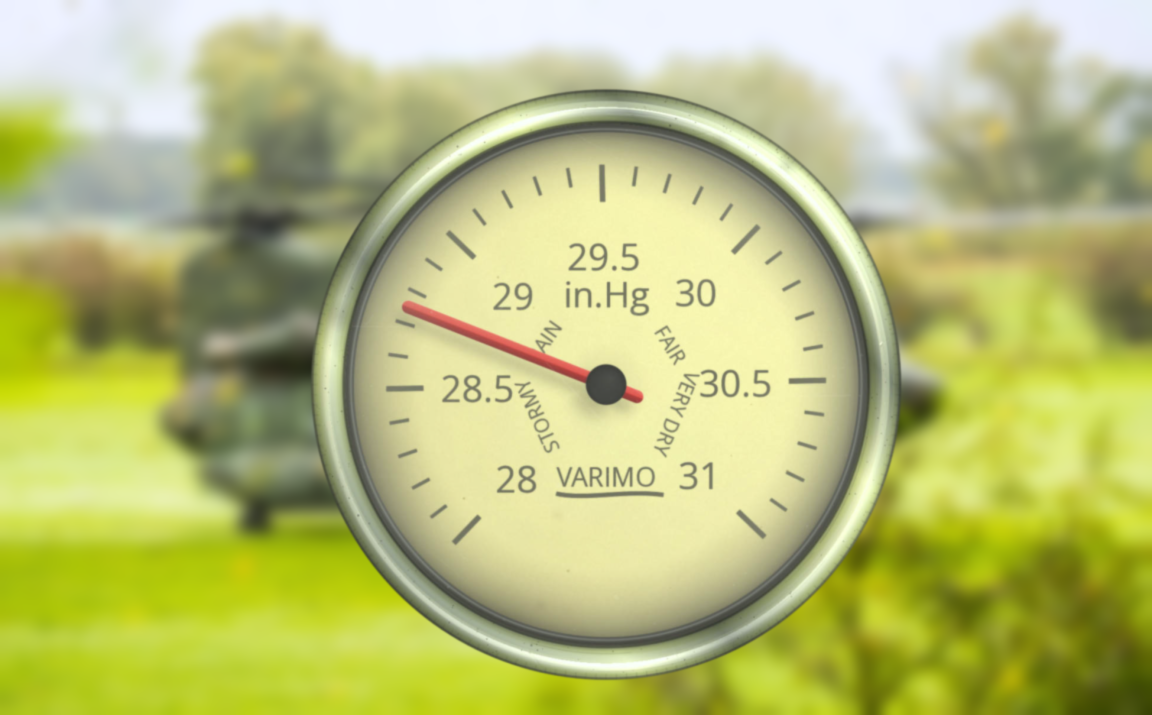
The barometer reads 28.75 (inHg)
